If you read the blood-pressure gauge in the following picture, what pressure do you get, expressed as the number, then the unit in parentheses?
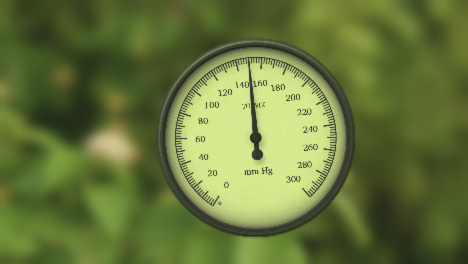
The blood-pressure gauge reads 150 (mmHg)
